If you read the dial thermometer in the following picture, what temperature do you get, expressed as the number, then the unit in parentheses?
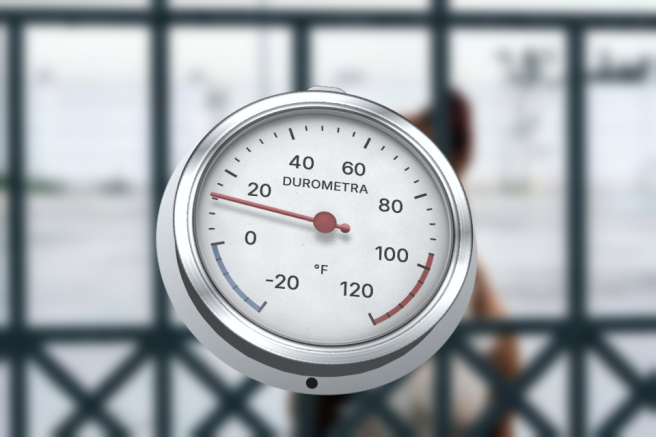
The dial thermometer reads 12 (°F)
